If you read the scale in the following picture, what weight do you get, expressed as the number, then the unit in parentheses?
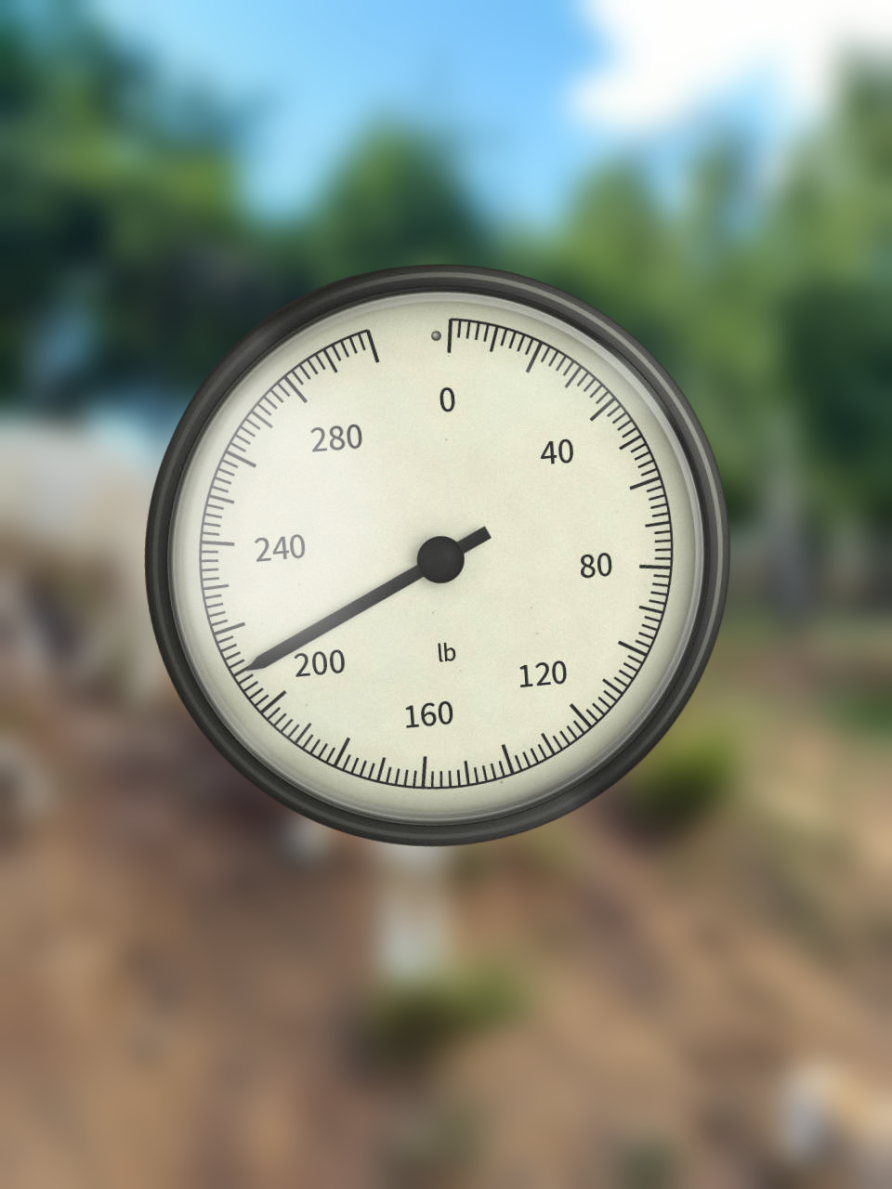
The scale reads 210 (lb)
